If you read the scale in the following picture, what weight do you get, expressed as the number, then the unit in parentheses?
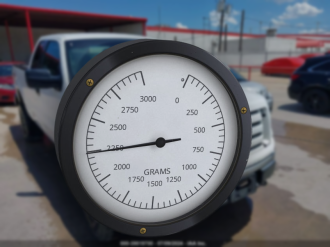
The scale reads 2250 (g)
